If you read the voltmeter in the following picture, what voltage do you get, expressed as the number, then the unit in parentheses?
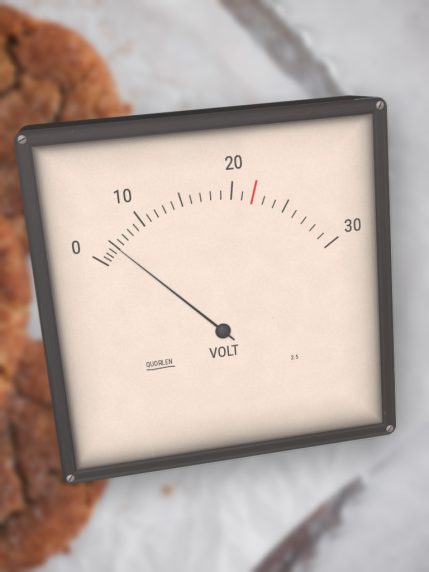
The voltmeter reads 5 (V)
